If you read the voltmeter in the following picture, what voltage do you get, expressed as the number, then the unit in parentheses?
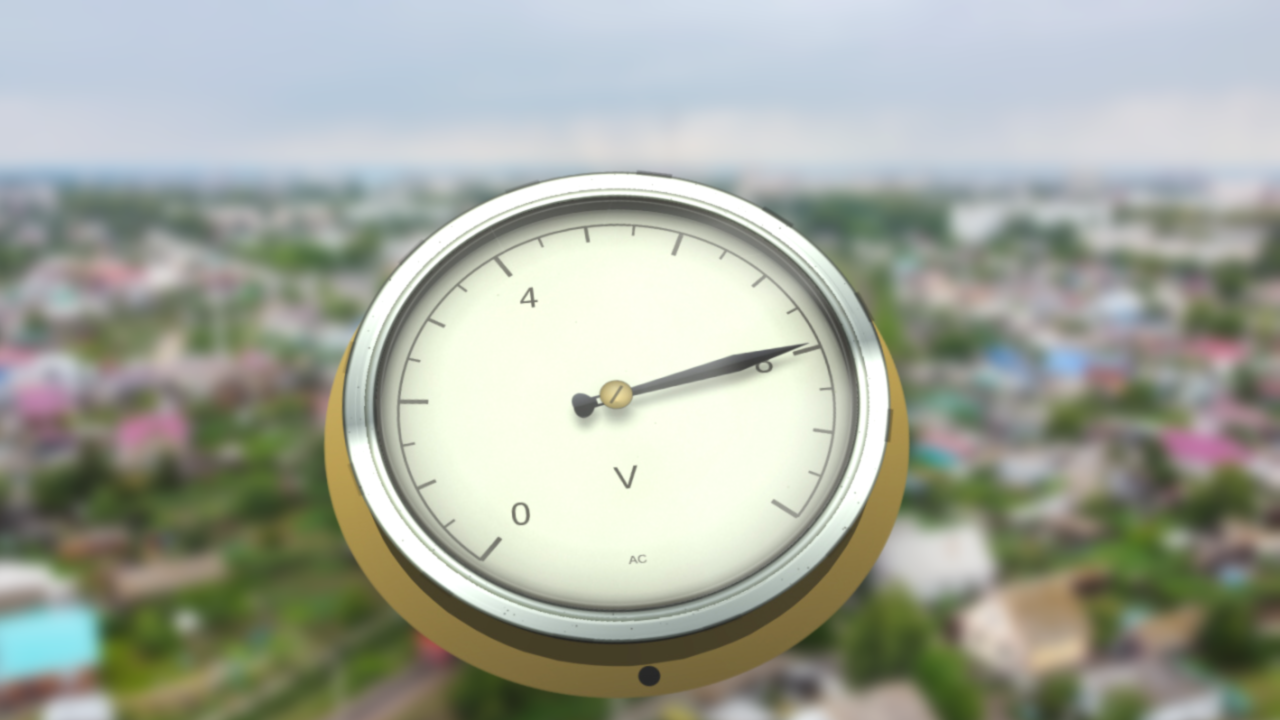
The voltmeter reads 8 (V)
